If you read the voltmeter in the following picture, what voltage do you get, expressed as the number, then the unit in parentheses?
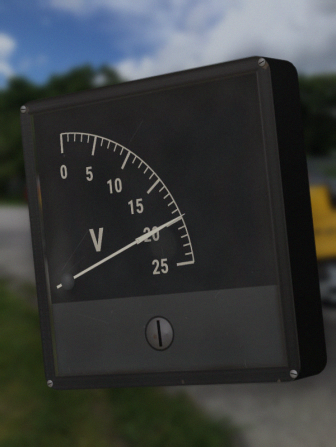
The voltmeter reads 20 (V)
